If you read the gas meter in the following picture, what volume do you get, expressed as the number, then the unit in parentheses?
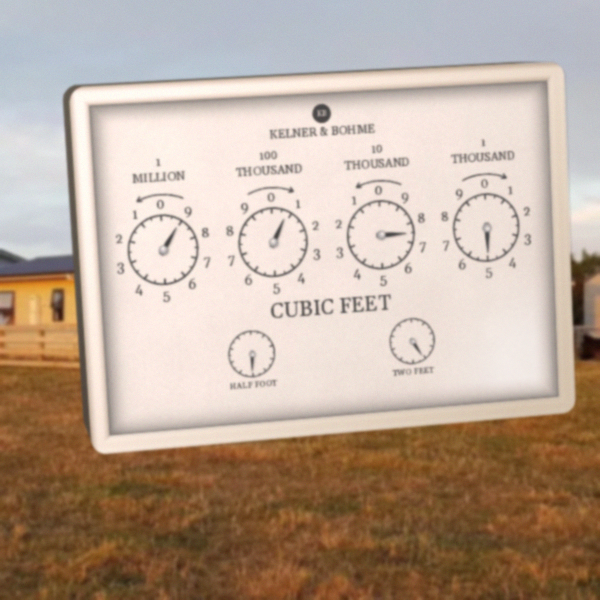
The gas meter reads 907500 (ft³)
